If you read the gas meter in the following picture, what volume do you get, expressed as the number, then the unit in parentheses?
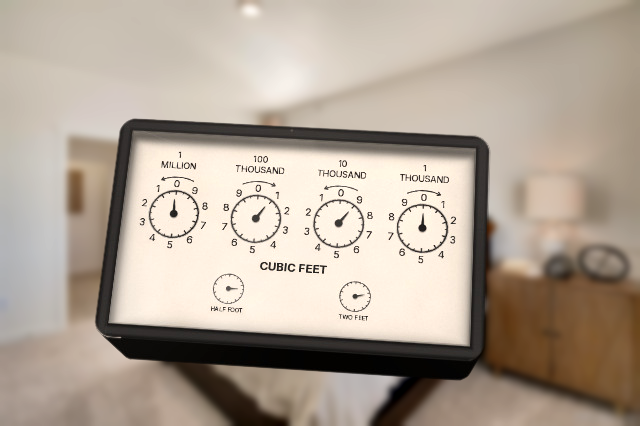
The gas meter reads 9000 (ft³)
